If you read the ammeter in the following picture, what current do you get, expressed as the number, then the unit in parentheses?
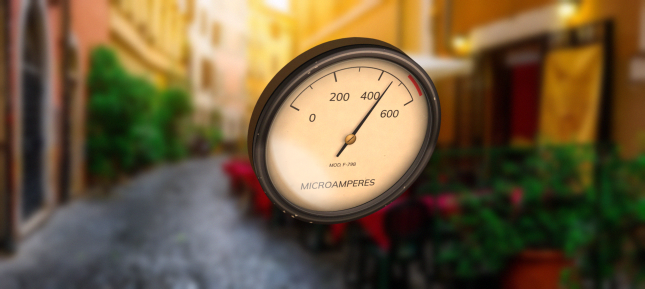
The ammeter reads 450 (µA)
